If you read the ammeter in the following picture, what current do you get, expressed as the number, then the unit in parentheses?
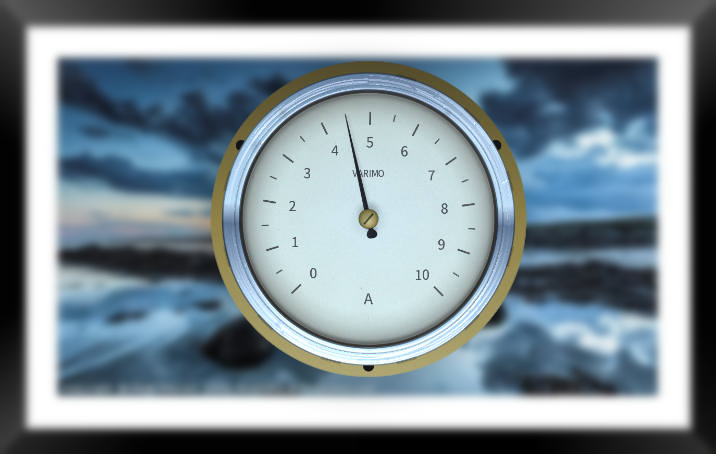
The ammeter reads 4.5 (A)
